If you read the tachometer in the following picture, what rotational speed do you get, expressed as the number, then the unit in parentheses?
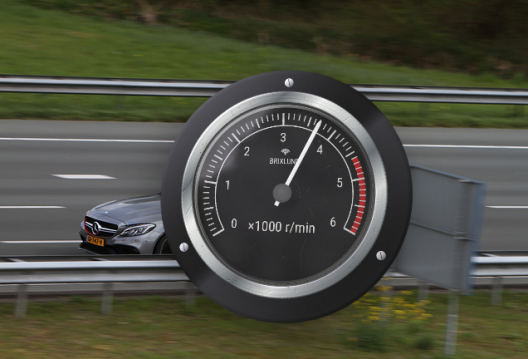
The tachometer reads 3700 (rpm)
